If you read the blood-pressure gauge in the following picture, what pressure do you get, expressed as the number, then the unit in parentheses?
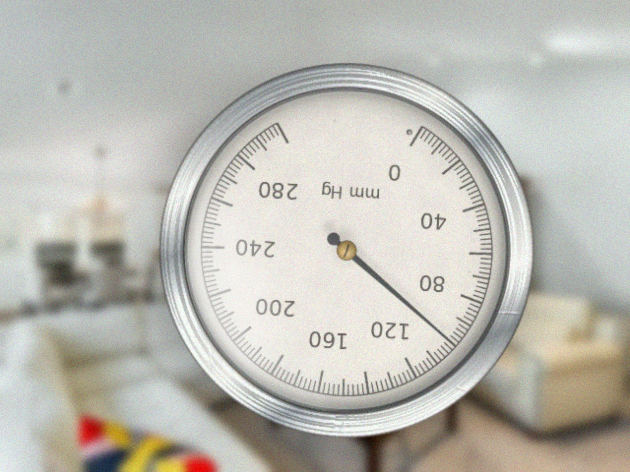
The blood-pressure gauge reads 100 (mmHg)
